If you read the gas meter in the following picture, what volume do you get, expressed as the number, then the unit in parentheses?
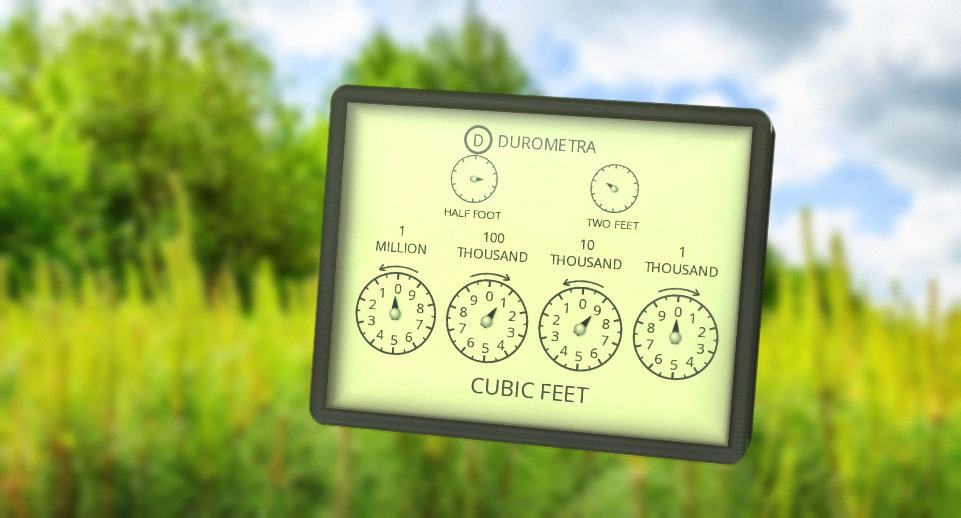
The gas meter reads 9000 (ft³)
